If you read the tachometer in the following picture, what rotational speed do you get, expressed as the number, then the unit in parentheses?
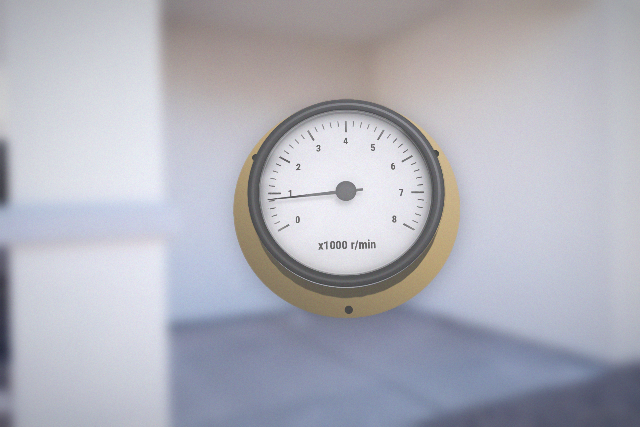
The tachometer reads 800 (rpm)
